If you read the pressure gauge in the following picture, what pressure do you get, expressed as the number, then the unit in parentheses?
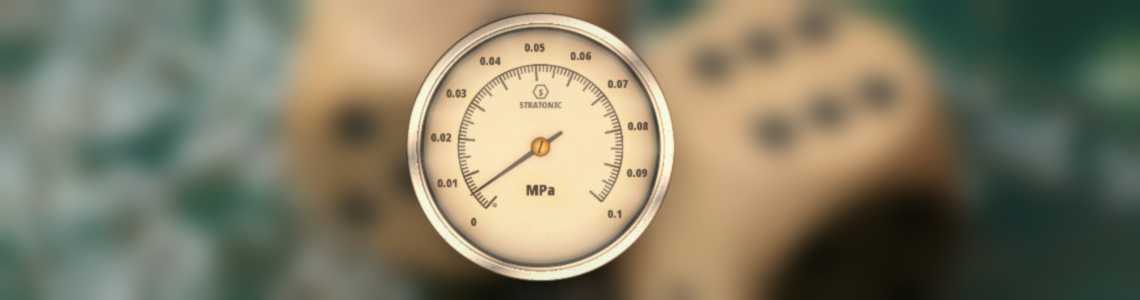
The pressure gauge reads 0.005 (MPa)
